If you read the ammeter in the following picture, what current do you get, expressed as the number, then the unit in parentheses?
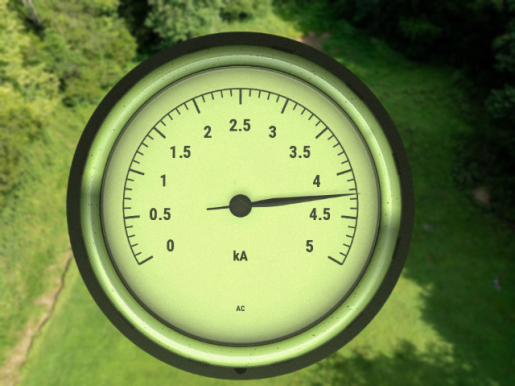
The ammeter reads 4.25 (kA)
